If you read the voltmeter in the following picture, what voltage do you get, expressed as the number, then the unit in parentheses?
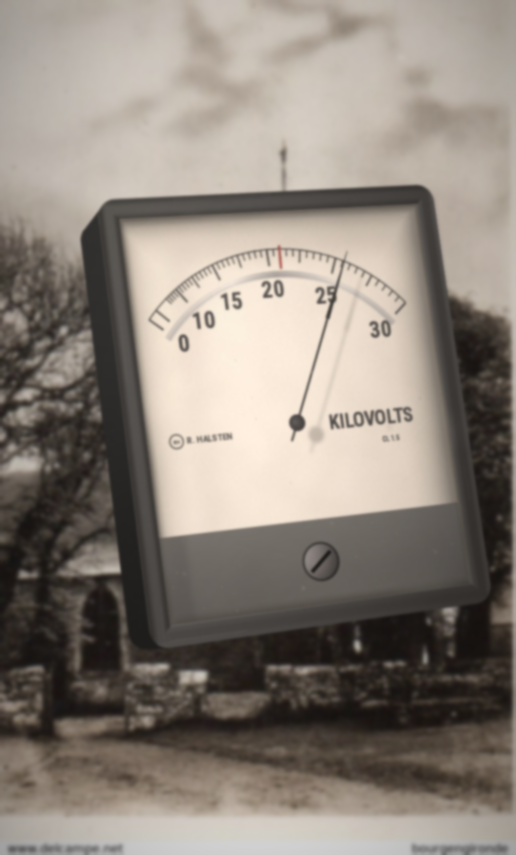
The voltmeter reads 25.5 (kV)
